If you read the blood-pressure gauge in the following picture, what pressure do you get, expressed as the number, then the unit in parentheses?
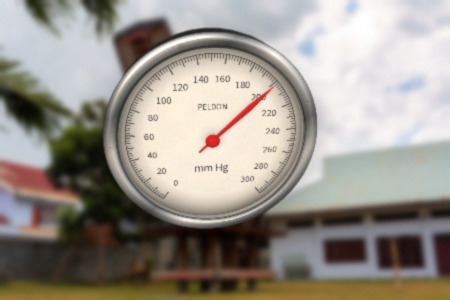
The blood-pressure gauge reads 200 (mmHg)
